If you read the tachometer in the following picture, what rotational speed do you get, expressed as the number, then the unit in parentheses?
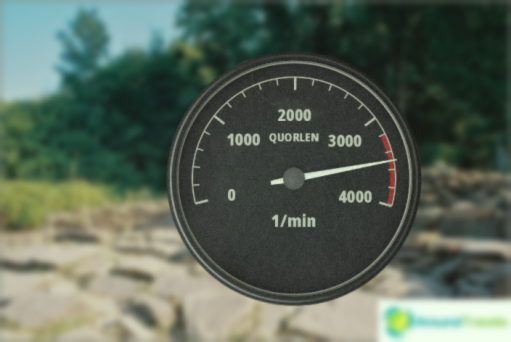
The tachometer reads 3500 (rpm)
